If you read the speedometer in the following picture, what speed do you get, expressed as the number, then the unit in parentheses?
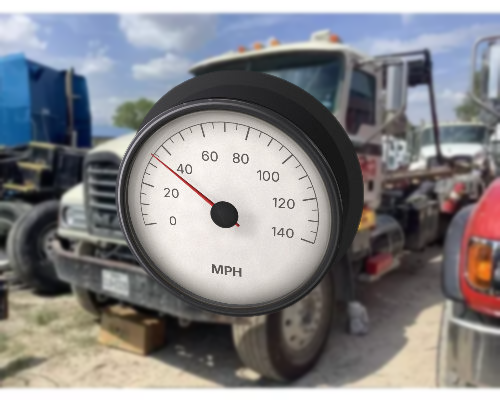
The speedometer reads 35 (mph)
